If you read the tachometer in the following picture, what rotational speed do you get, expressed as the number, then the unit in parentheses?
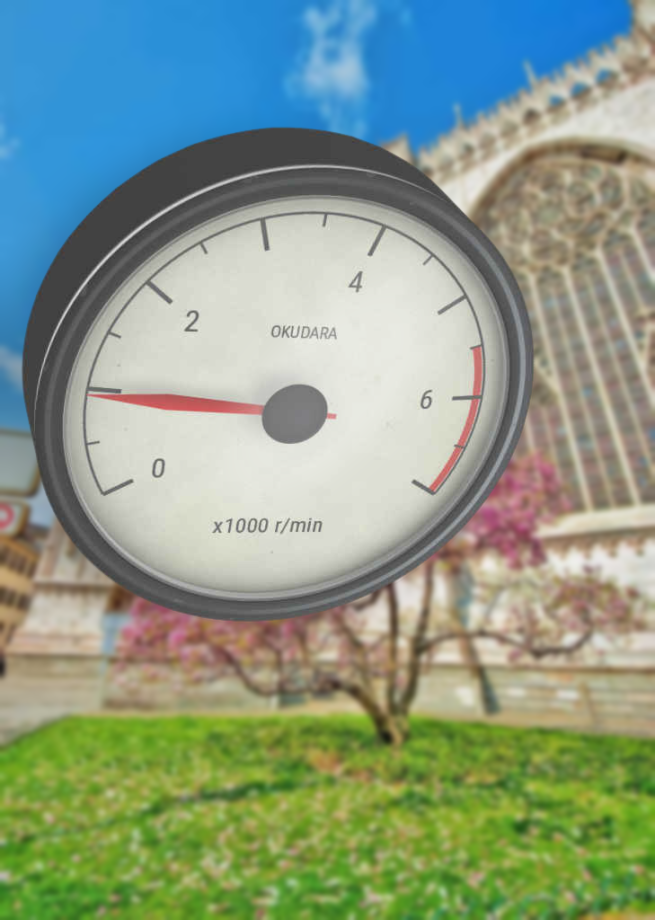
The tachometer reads 1000 (rpm)
